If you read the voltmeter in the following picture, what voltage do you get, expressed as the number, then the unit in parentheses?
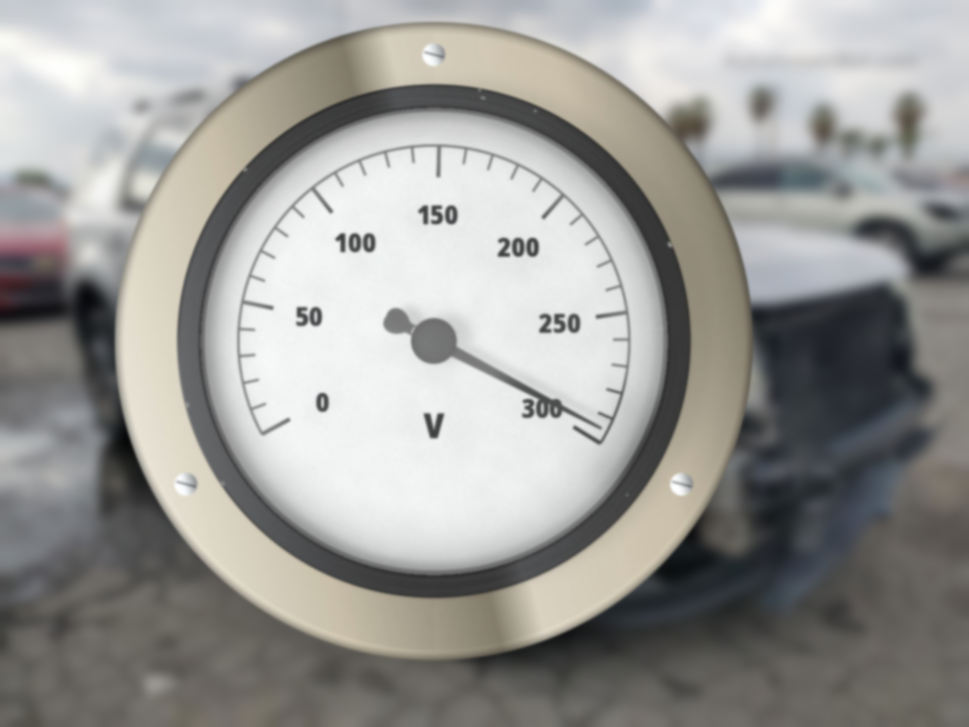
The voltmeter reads 295 (V)
